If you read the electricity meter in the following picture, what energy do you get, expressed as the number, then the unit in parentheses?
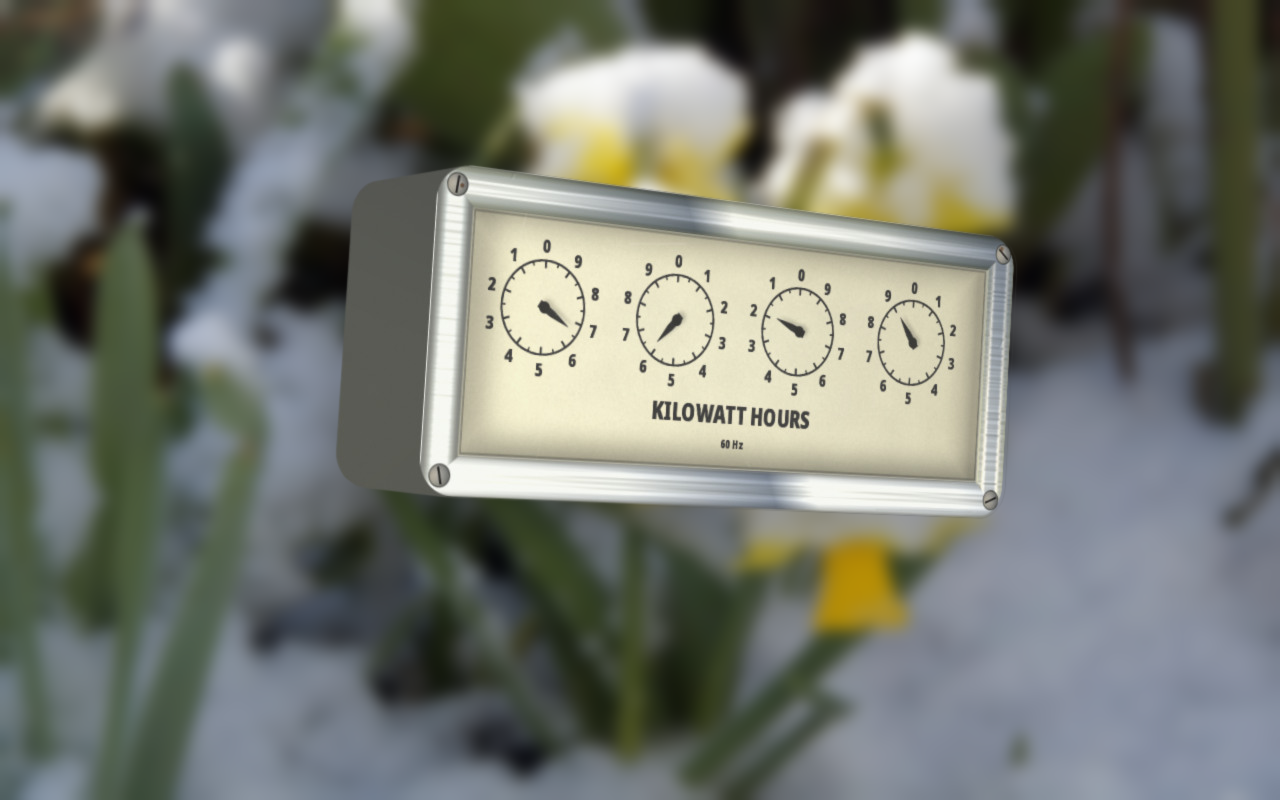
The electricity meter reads 6619 (kWh)
